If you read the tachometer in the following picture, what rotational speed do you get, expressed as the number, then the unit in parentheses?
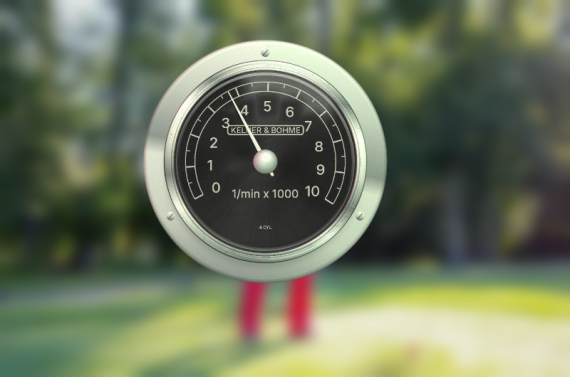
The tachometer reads 3750 (rpm)
